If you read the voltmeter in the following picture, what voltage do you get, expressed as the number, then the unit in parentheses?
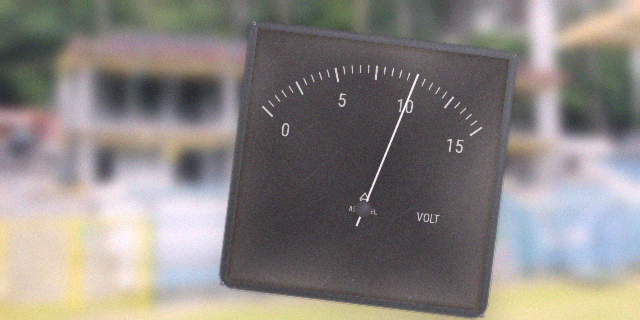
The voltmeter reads 10 (V)
